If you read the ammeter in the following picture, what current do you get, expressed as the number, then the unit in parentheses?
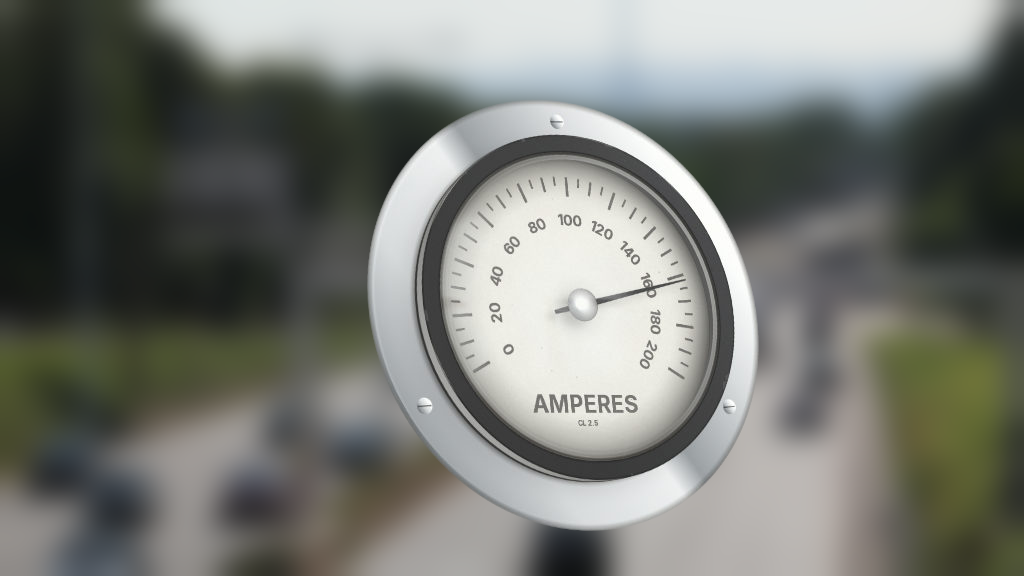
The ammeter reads 162.5 (A)
